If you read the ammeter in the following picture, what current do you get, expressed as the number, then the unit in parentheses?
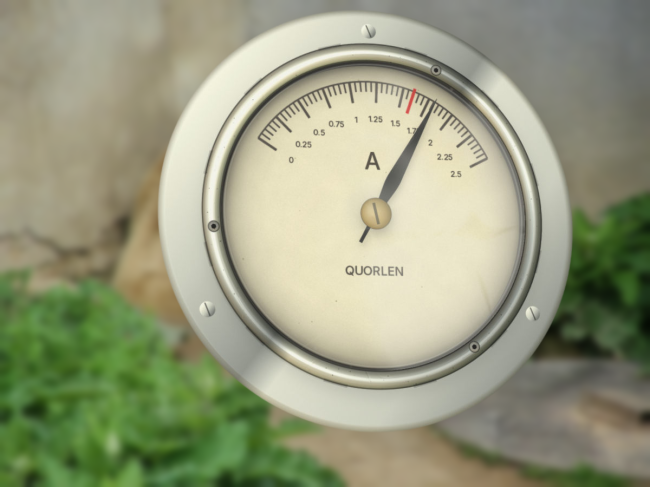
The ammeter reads 1.8 (A)
